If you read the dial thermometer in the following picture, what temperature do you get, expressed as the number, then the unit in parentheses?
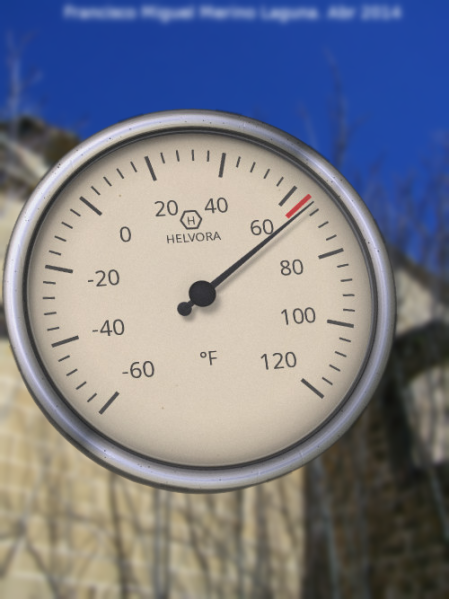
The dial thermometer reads 66 (°F)
